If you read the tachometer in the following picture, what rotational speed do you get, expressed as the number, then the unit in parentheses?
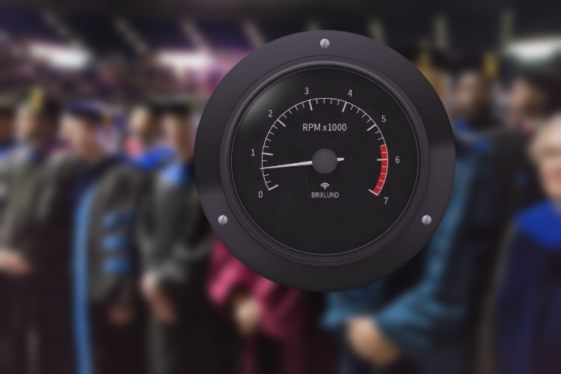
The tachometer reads 600 (rpm)
